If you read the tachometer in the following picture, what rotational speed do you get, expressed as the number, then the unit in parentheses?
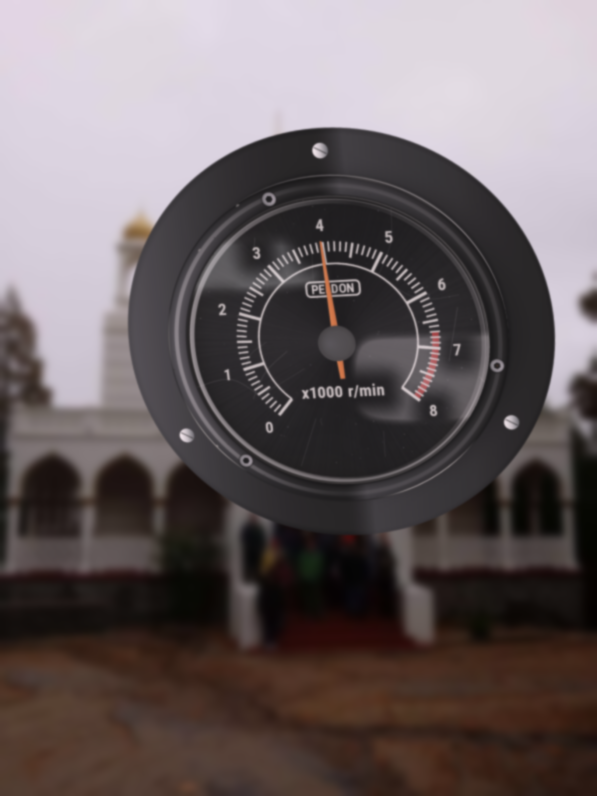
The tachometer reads 4000 (rpm)
